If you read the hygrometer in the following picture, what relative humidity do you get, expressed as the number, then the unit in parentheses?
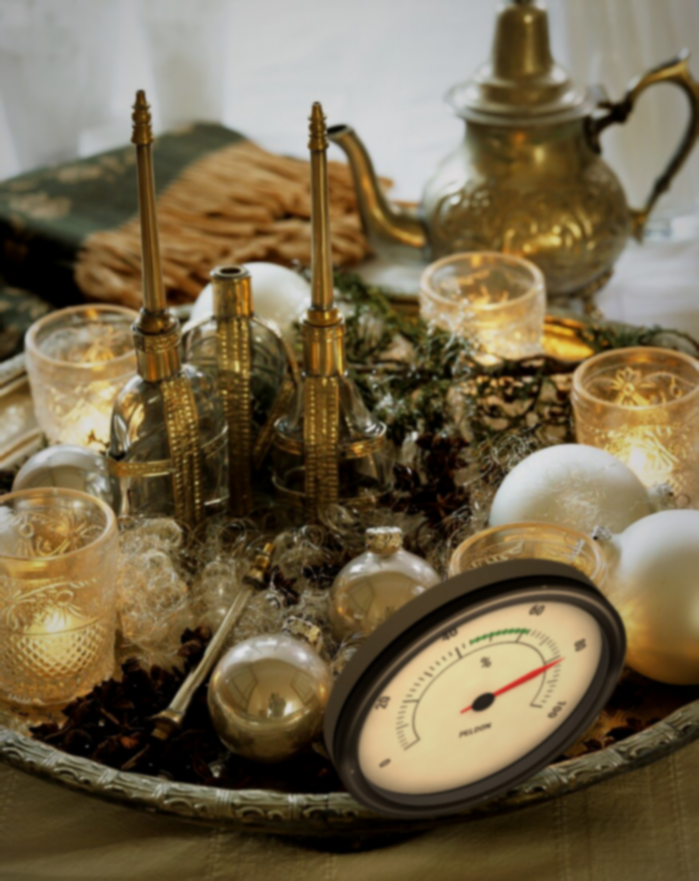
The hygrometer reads 80 (%)
